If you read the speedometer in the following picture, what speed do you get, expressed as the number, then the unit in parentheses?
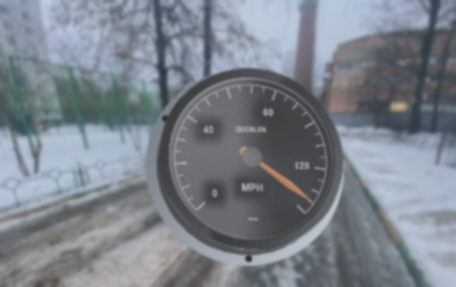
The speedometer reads 135 (mph)
